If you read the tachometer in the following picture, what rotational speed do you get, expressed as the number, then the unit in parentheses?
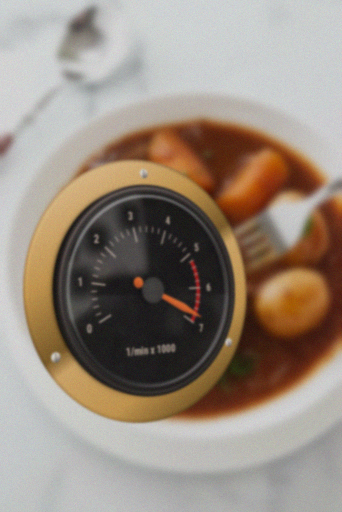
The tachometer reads 6800 (rpm)
